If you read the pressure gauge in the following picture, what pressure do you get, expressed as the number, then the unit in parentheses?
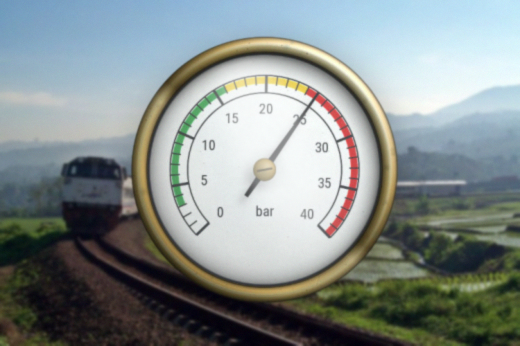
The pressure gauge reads 25 (bar)
